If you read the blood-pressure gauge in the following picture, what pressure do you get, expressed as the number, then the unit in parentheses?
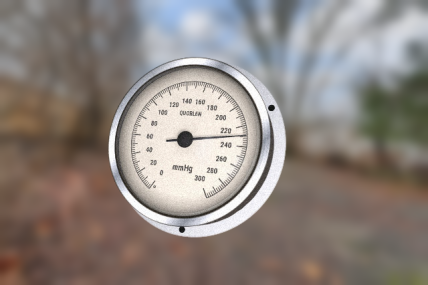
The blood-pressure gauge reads 230 (mmHg)
